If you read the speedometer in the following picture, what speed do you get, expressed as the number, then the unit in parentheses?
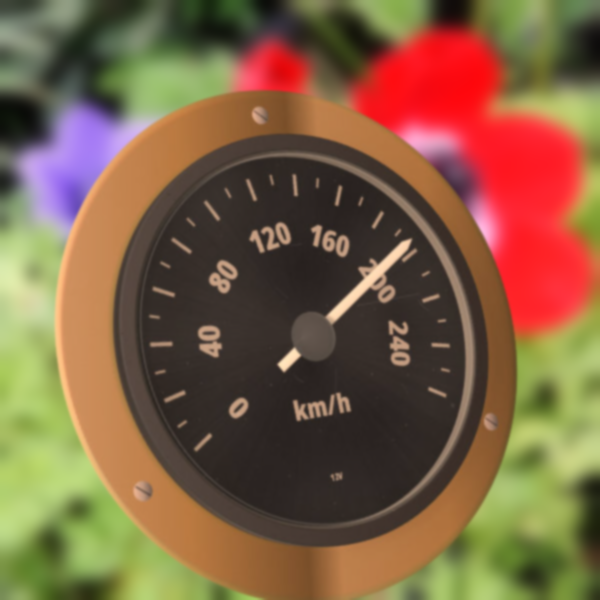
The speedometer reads 195 (km/h)
